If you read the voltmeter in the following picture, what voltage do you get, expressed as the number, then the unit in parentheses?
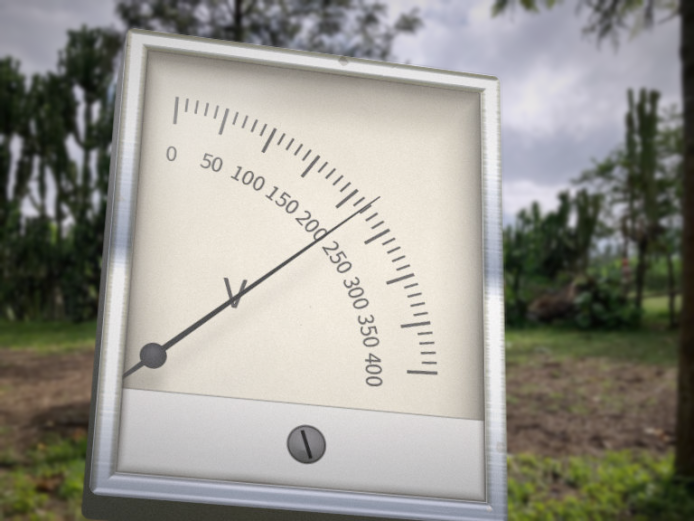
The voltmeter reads 220 (V)
